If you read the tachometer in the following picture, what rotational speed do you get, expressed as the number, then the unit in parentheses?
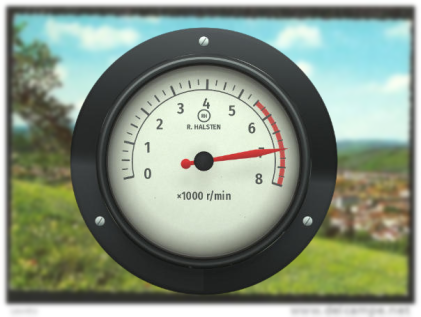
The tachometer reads 7000 (rpm)
